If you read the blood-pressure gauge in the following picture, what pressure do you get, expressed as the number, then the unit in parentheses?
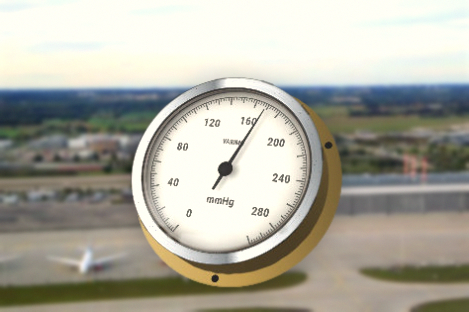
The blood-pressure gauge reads 170 (mmHg)
